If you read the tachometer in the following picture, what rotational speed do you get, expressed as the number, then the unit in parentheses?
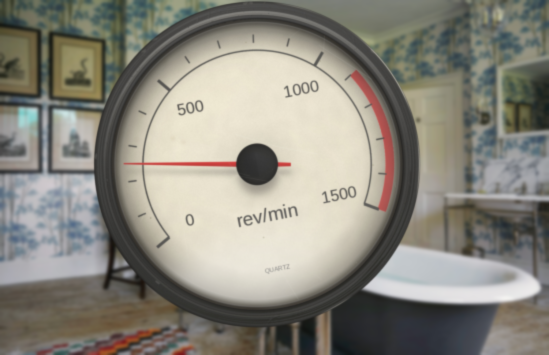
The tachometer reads 250 (rpm)
